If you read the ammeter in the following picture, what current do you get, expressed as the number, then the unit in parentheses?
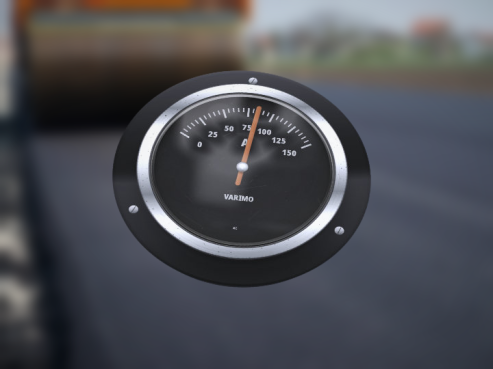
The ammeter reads 85 (A)
